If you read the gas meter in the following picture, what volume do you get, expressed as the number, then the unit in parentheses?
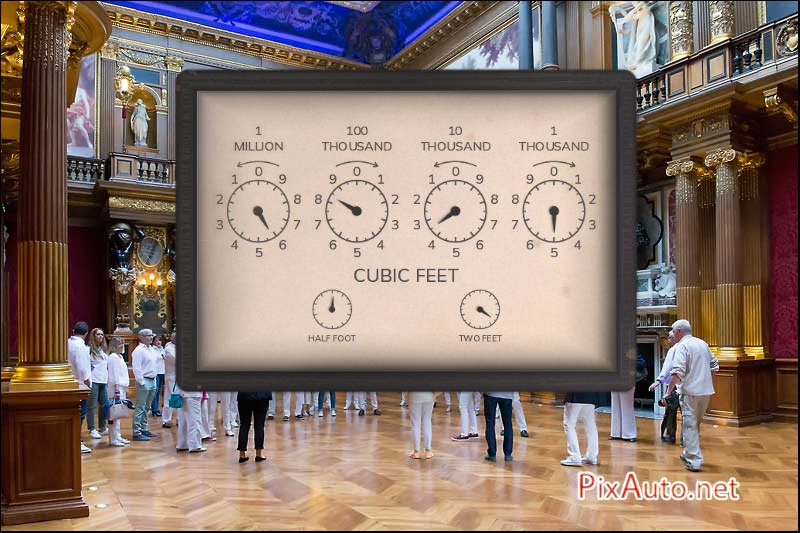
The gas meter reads 583500 (ft³)
